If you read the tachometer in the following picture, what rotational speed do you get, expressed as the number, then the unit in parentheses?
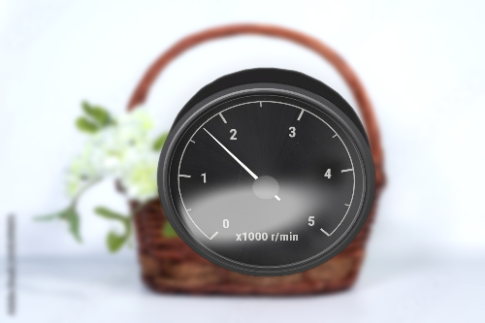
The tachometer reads 1750 (rpm)
